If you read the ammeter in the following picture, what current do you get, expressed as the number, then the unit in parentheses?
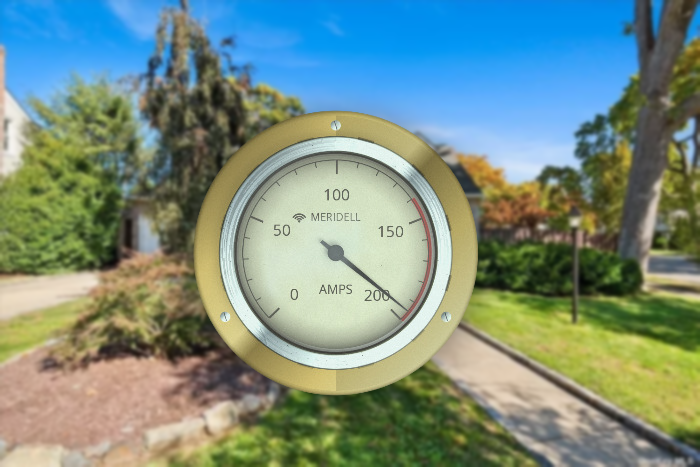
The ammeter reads 195 (A)
